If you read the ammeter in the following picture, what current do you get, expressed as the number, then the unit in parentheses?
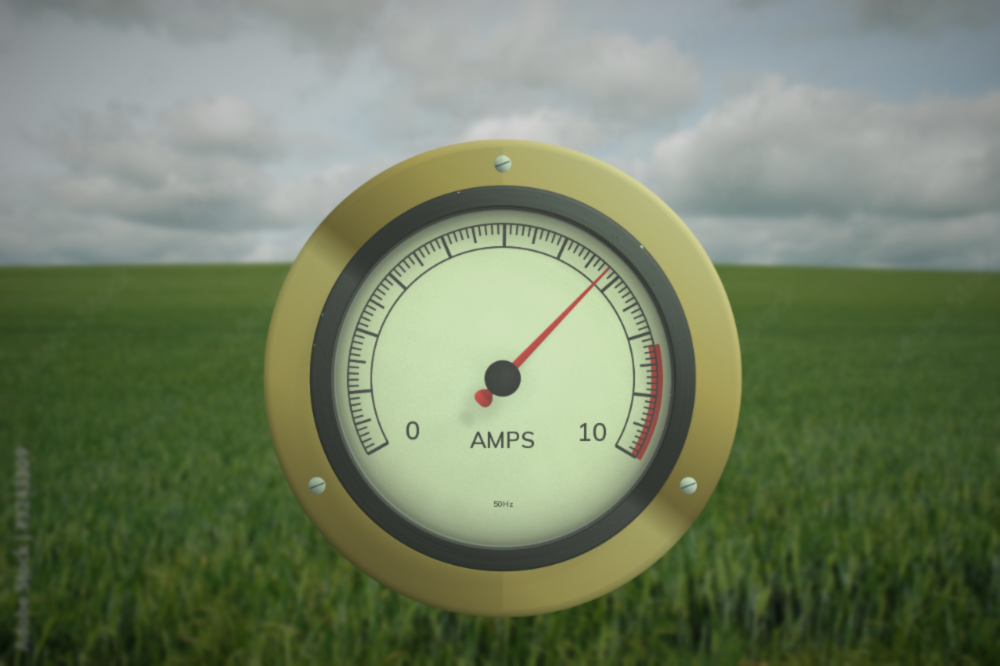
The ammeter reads 6.8 (A)
